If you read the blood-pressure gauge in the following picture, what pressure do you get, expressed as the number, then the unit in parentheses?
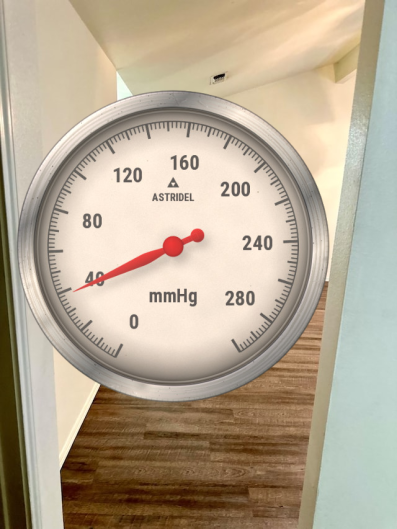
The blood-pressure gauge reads 38 (mmHg)
